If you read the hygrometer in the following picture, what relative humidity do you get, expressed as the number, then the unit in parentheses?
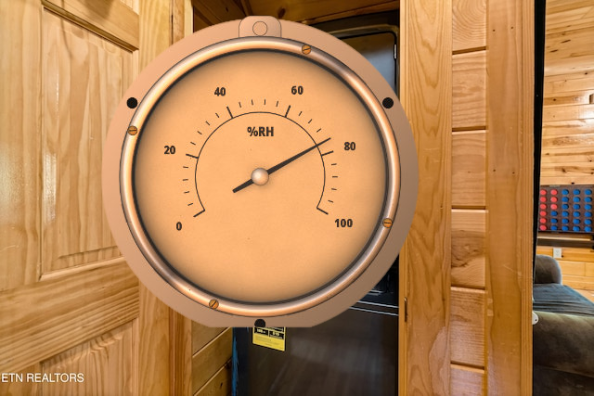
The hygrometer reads 76 (%)
